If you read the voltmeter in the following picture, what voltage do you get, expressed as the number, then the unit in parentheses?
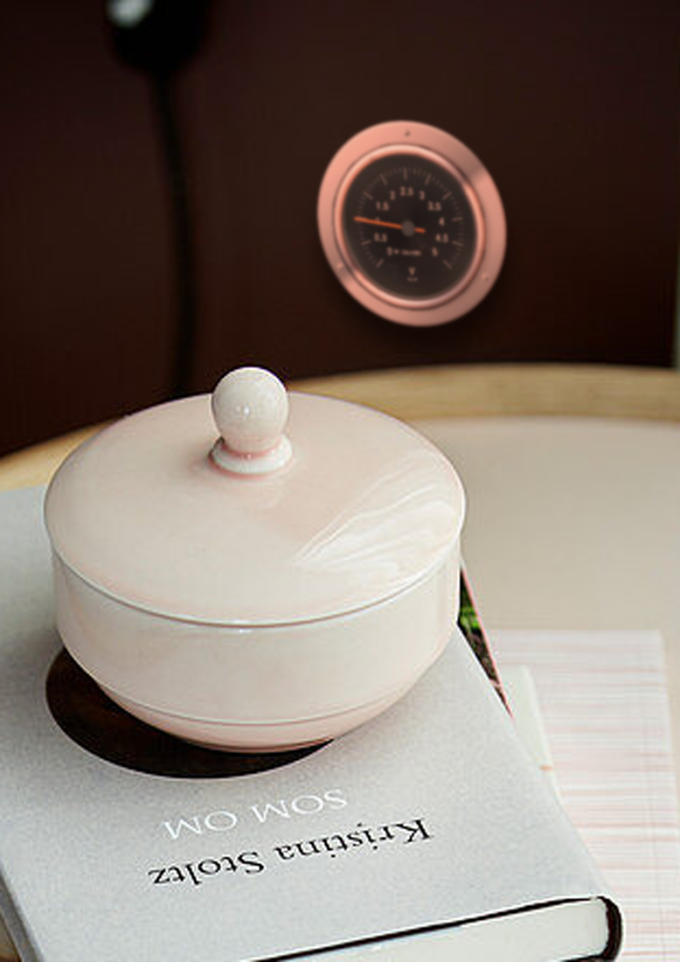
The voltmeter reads 1 (V)
